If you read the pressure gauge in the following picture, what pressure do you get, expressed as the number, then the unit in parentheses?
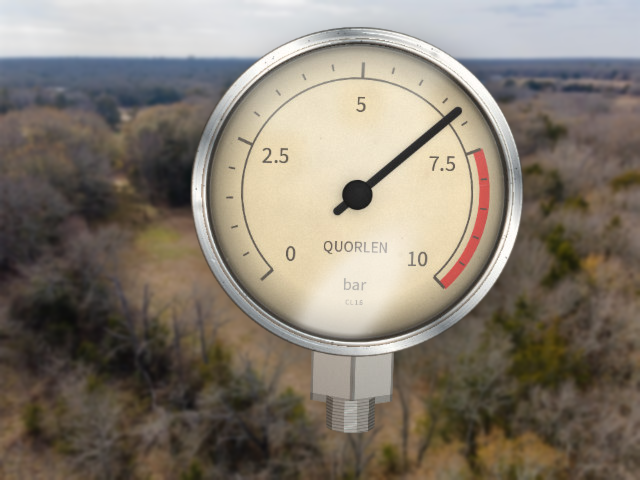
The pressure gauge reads 6.75 (bar)
